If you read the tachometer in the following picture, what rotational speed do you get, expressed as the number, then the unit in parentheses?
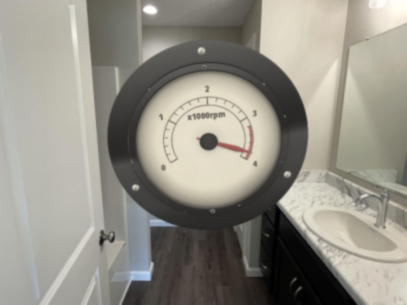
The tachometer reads 3800 (rpm)
